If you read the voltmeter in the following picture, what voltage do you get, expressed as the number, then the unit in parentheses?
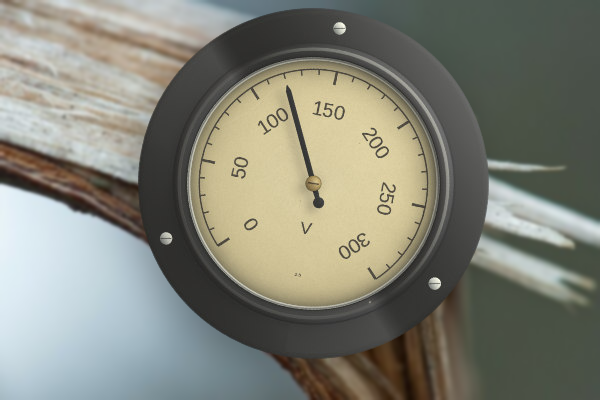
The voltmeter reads 120 (V)
